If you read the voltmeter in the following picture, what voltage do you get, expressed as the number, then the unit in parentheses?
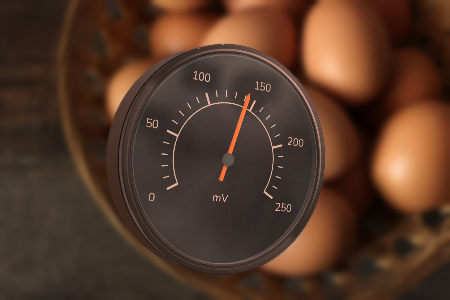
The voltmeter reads 140 (mV)
